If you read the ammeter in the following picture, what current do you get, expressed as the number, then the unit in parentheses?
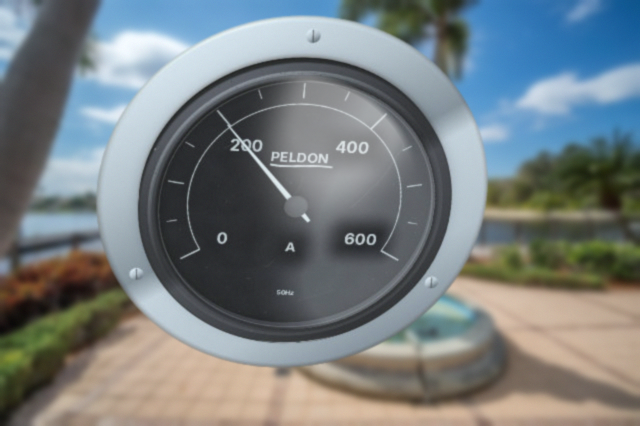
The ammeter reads 200 (A)
